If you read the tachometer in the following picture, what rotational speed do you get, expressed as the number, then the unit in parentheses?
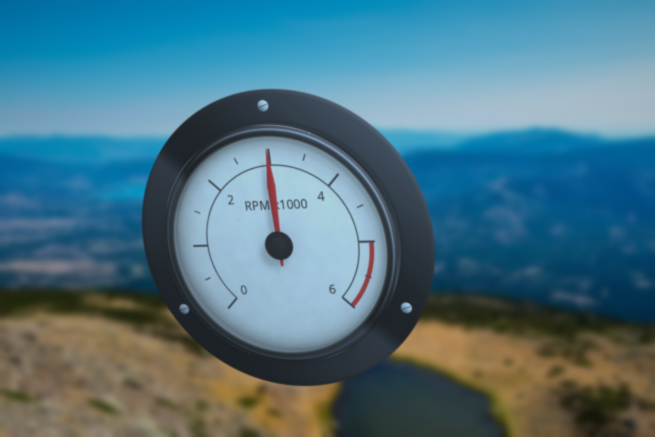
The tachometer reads 3000 (rpm)
